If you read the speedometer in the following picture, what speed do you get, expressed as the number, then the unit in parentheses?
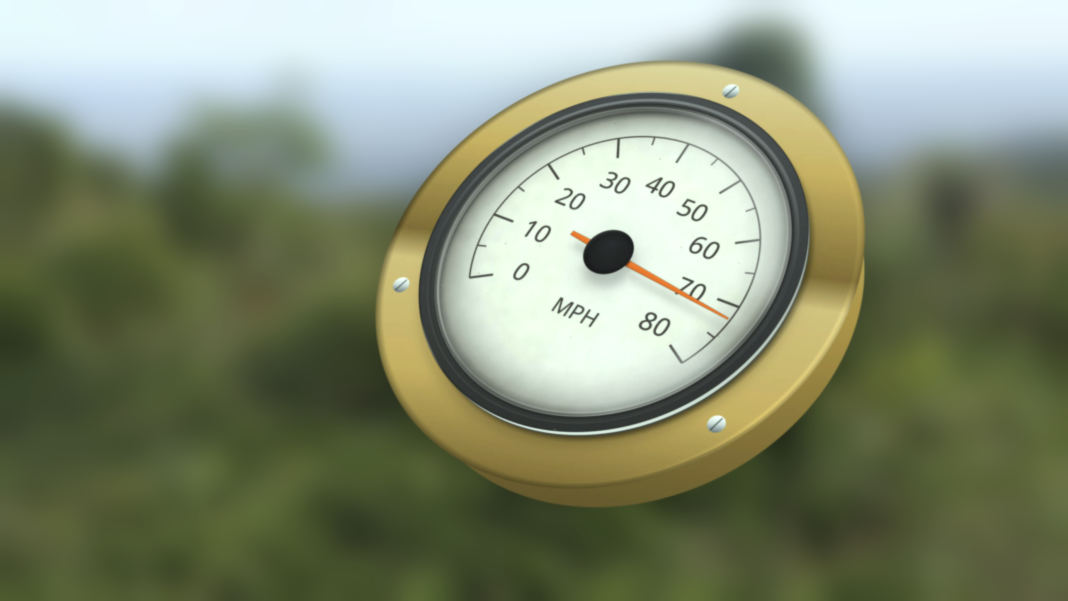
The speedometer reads 72.5 (mph)
